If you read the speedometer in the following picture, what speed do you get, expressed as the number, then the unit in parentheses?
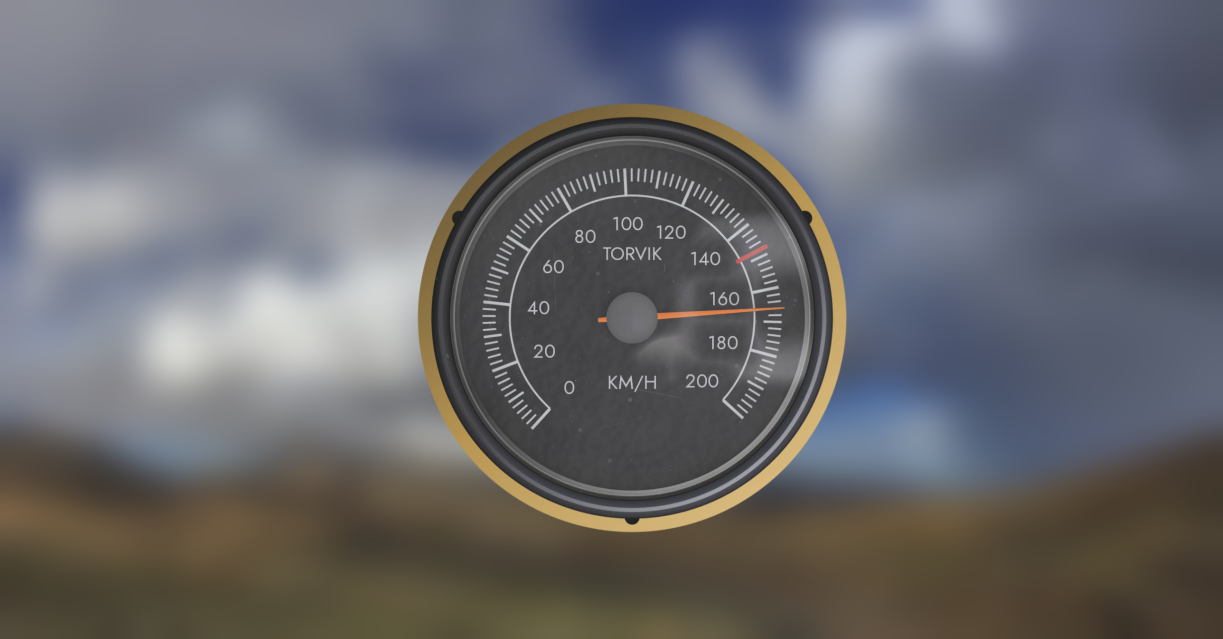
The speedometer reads 166 (km/h)
